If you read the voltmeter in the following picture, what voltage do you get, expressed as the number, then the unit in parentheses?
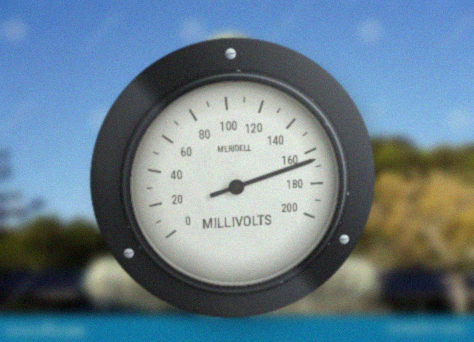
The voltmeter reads 165 (mV)
